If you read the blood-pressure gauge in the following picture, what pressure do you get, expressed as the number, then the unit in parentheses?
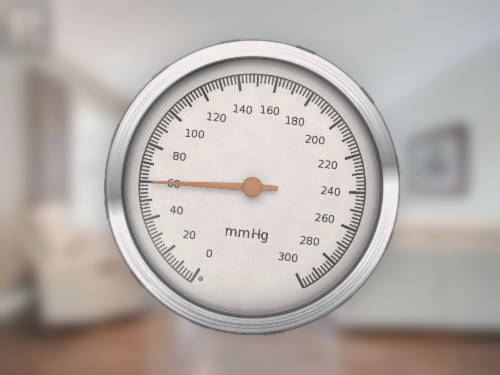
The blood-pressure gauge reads 60 (mmHg)
